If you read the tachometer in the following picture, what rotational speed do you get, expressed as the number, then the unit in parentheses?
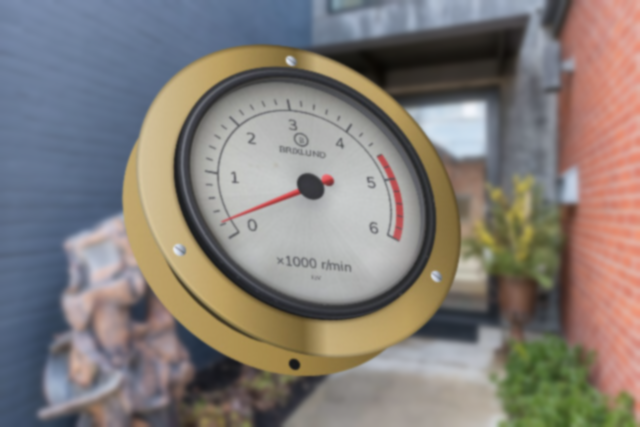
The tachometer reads 200 (rpm)
